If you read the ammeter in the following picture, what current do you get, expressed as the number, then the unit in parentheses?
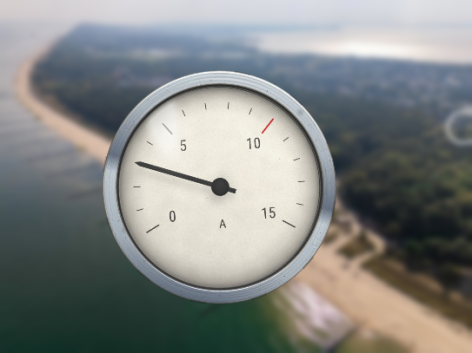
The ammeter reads 3 (A)
